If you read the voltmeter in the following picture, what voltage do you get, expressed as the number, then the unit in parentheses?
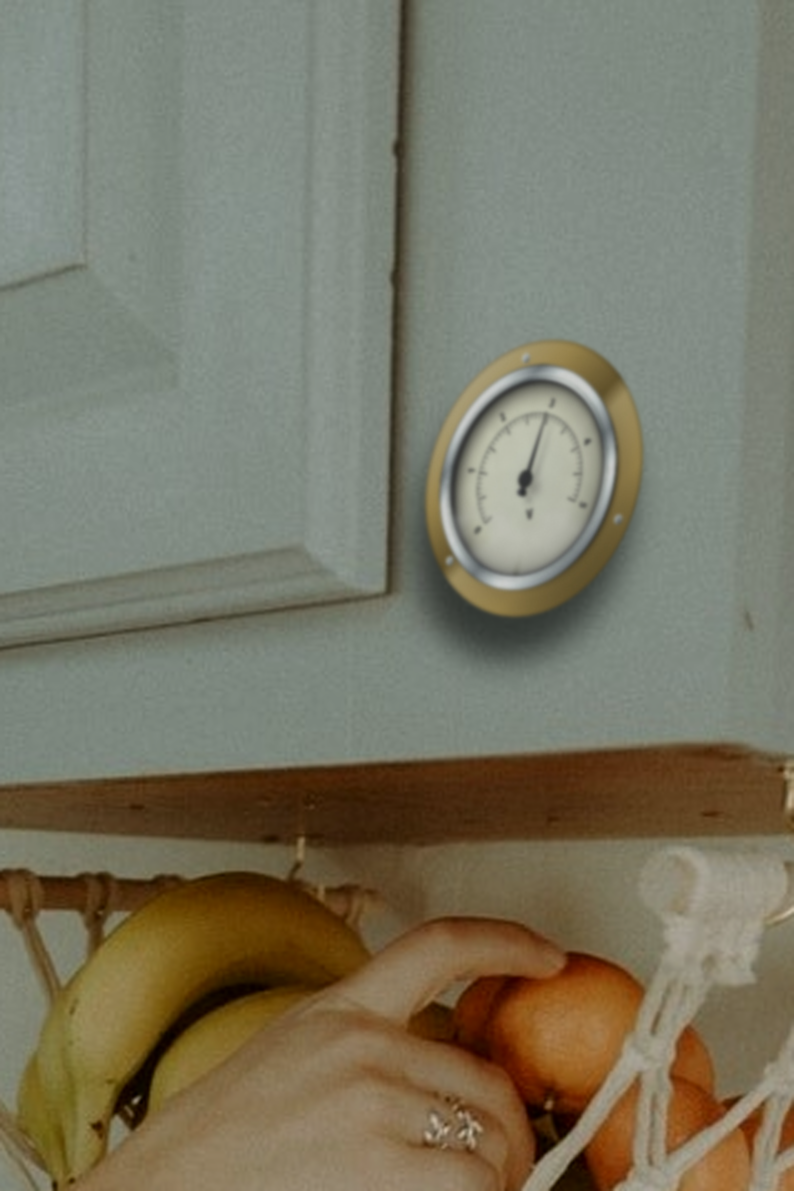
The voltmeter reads 3 (V)
